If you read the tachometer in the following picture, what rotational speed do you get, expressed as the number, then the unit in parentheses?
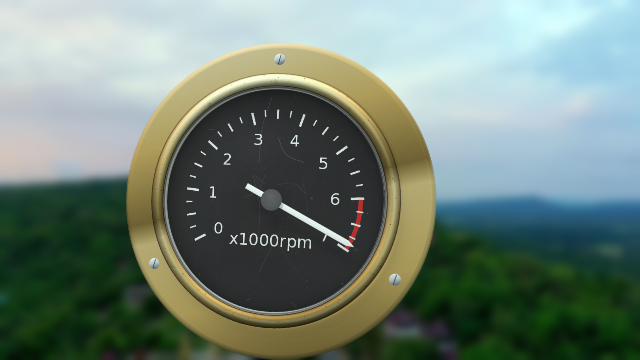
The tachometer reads 6875 (rpm)
